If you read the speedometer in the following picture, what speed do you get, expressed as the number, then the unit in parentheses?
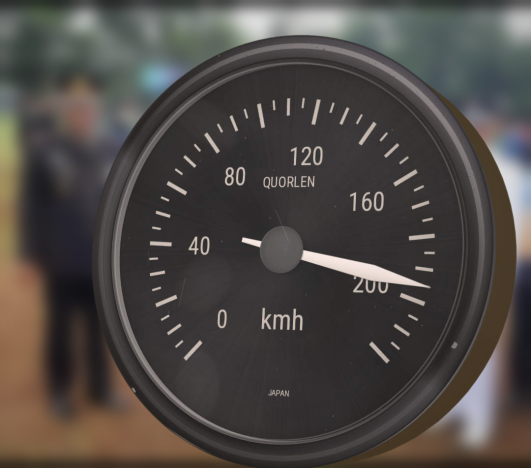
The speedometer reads 195 (km/h)
